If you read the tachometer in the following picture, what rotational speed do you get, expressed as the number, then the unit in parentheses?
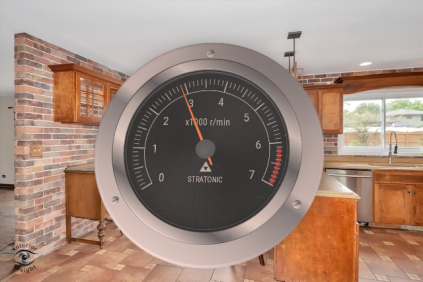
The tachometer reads 2900 (rpm)
